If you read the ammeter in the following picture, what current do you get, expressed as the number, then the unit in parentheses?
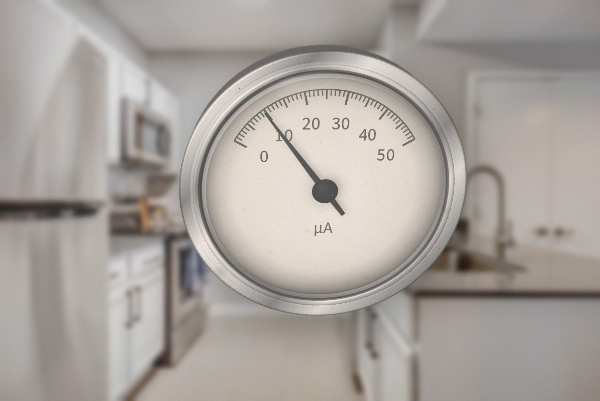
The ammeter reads 10 (µA)
